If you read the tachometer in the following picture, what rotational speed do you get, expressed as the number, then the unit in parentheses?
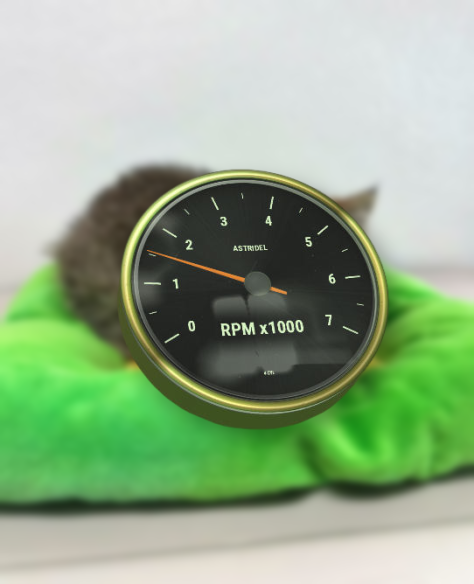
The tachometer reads 1500 (rpm)
